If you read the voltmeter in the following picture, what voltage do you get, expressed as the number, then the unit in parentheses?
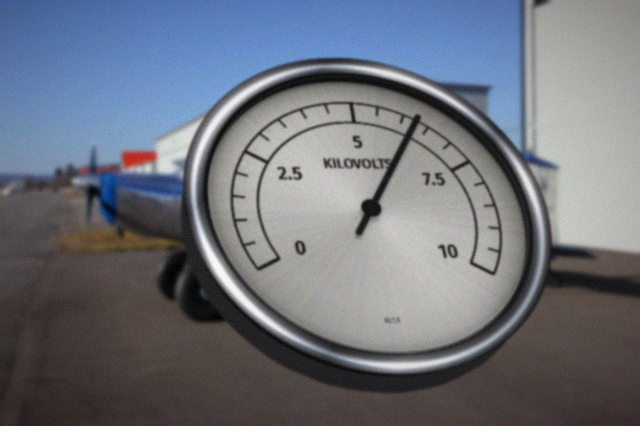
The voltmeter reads 6.25 (kV)
